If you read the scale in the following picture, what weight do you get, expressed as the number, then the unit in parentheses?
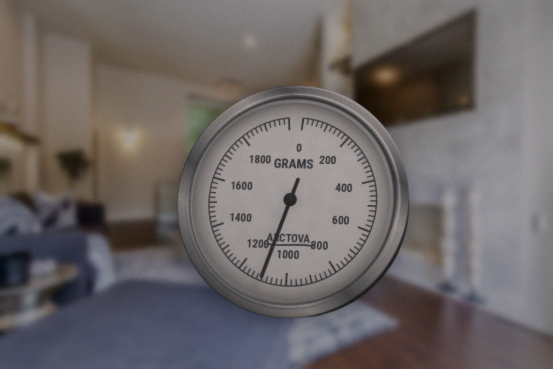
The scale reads 1100 (g)
